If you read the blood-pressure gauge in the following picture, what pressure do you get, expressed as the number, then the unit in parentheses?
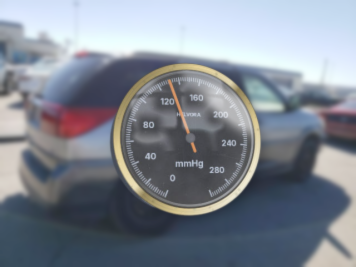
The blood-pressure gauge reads 130 (mmHg)
